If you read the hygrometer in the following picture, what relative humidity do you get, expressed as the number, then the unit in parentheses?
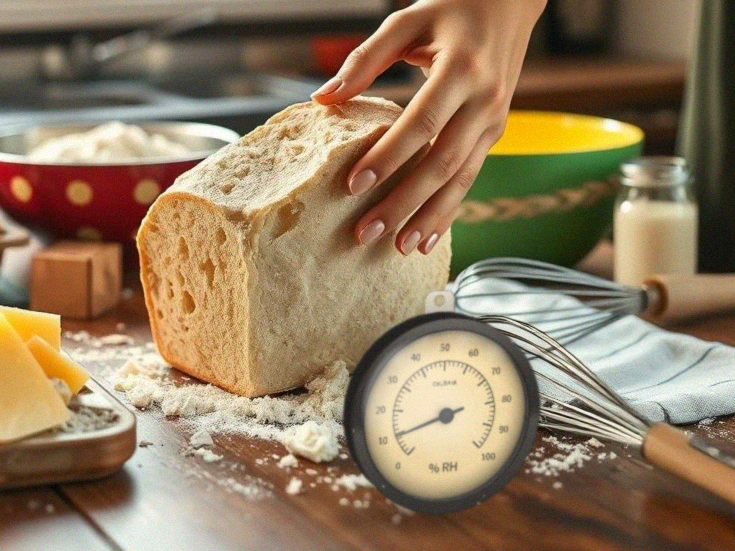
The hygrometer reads 10 (%)
